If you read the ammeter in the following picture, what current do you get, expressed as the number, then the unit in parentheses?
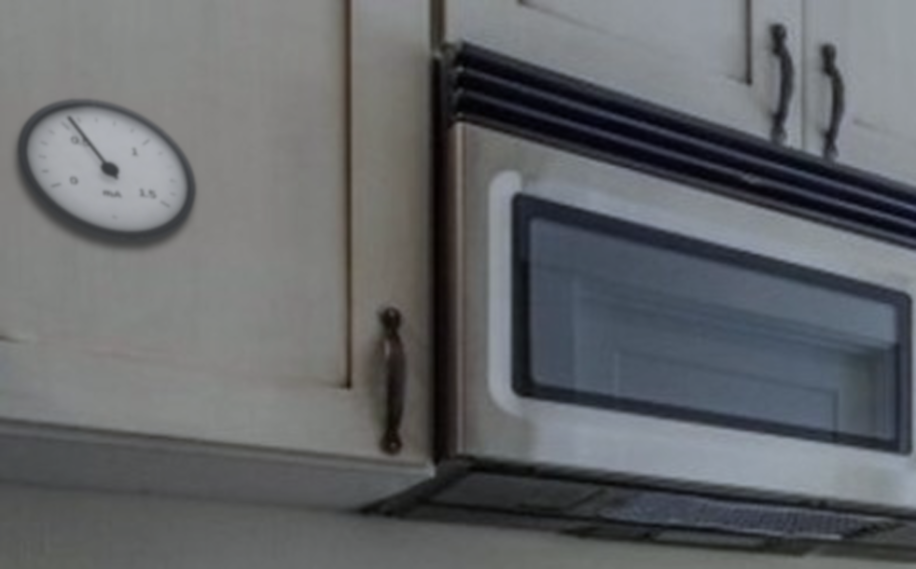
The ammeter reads 0.55 (mA)
